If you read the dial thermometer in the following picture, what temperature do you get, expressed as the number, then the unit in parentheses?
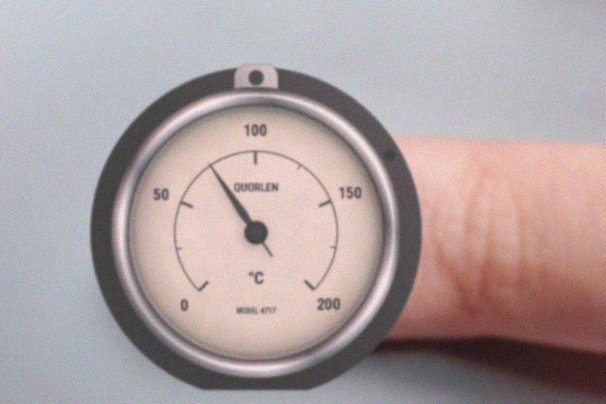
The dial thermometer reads 75 (°C)
